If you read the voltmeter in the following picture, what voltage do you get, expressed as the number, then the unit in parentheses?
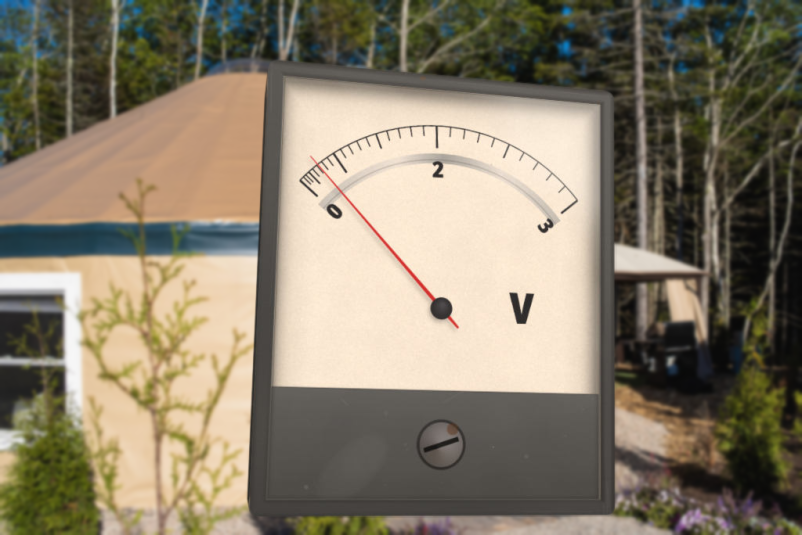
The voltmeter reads 0.7 (V)
